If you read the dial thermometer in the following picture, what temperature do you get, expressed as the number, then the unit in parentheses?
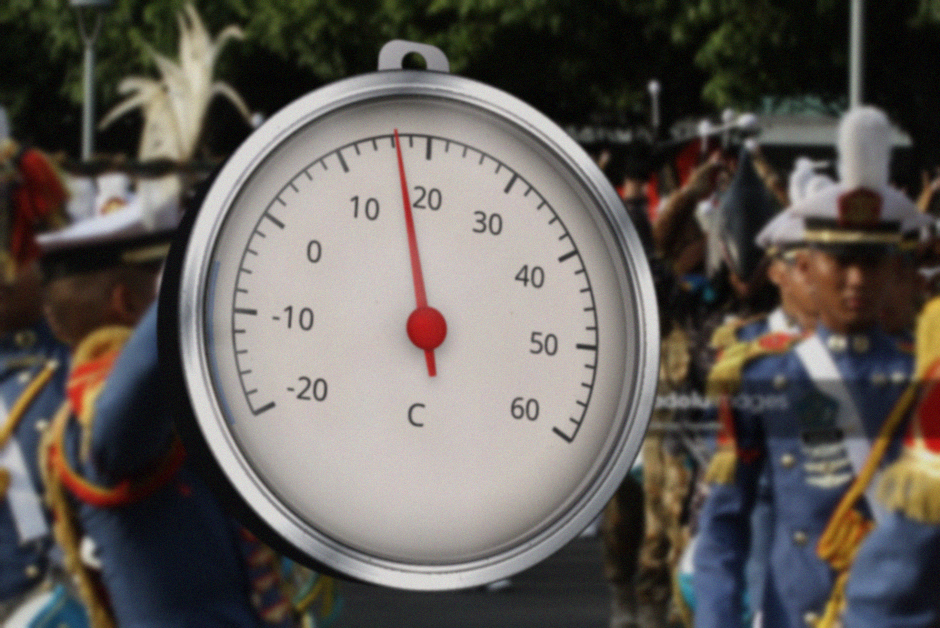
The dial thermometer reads 16 (°C)
